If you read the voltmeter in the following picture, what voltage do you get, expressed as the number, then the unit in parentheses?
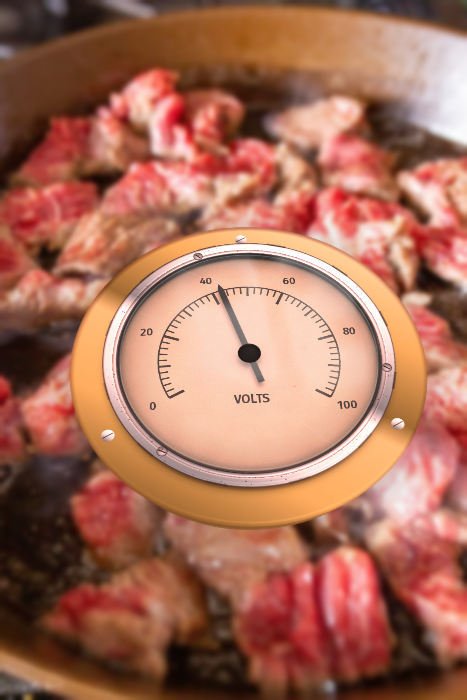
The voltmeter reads 42 (V)
